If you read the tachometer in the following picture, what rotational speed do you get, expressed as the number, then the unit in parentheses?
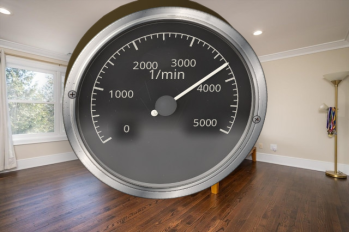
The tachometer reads 3700 (rpm)
